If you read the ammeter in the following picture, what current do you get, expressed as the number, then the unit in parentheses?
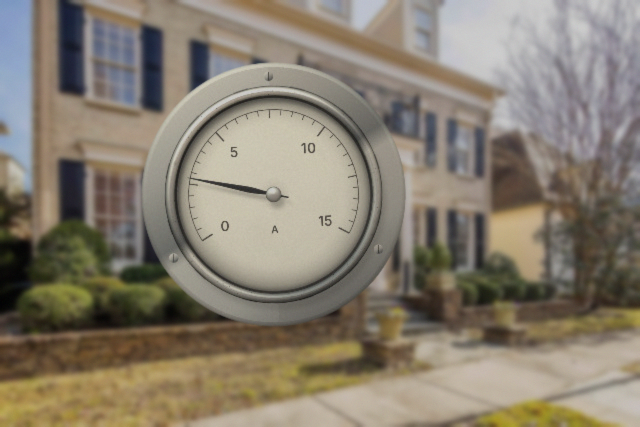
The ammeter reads 2.75 (A)
